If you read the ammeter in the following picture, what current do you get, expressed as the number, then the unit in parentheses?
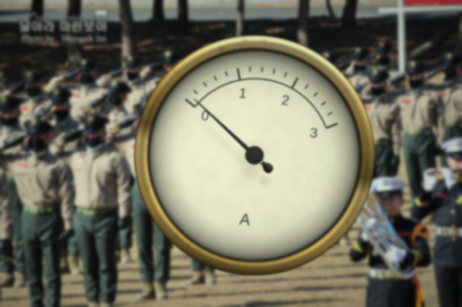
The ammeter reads 0.1 (A)
